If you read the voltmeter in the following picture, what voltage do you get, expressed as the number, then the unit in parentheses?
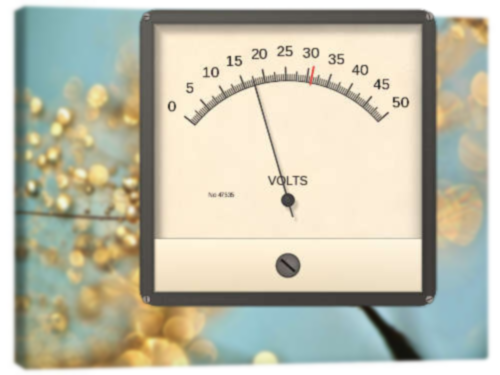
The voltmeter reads 17.5 (V)
